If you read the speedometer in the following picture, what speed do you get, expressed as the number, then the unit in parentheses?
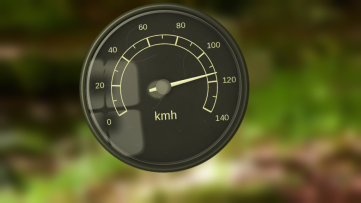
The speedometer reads 115 (km/h)
